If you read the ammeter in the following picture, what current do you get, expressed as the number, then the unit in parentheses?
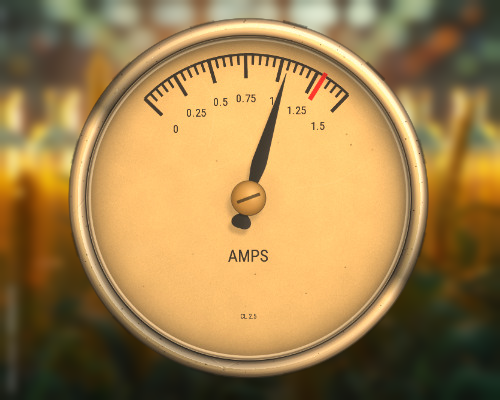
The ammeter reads 1.05 (A)
